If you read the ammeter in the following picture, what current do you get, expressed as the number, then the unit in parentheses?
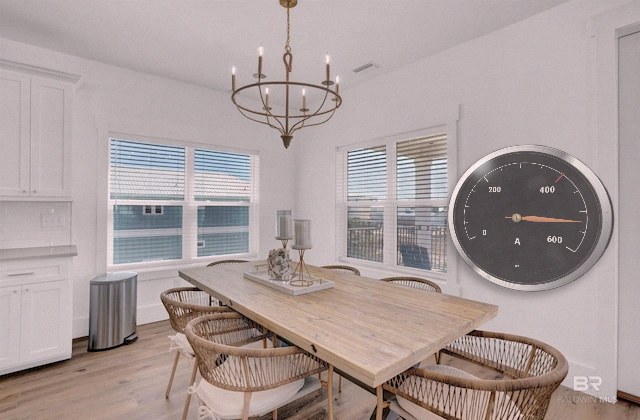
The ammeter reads 525 (A)
